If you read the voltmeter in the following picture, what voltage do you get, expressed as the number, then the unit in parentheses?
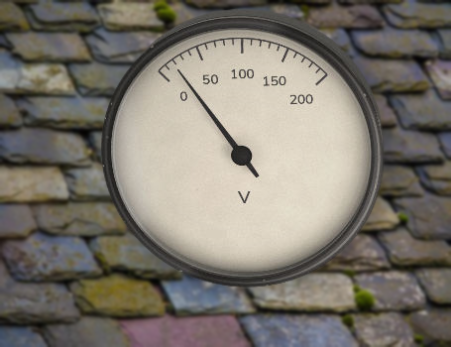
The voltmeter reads 20 (V)
